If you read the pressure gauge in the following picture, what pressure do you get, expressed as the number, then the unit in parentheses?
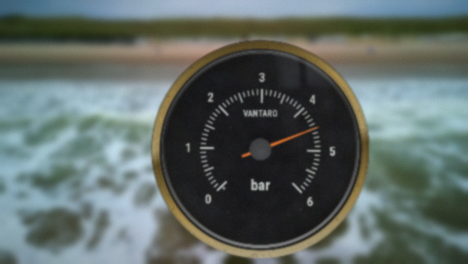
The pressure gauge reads 4.5 (bar)
